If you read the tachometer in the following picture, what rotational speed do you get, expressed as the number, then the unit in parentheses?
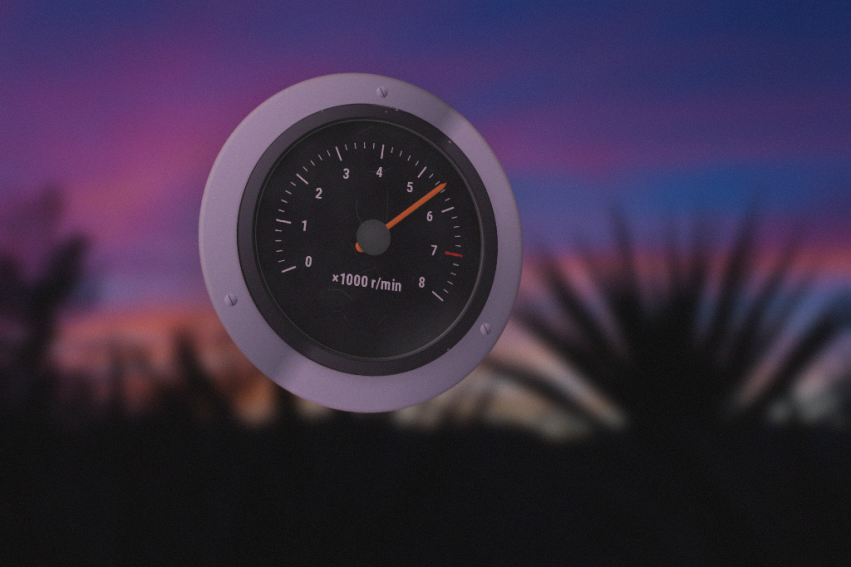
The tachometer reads 5500 (rpm)
